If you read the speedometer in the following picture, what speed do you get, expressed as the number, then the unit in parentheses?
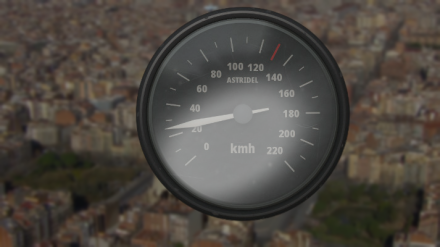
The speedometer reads 25 (km/h)
